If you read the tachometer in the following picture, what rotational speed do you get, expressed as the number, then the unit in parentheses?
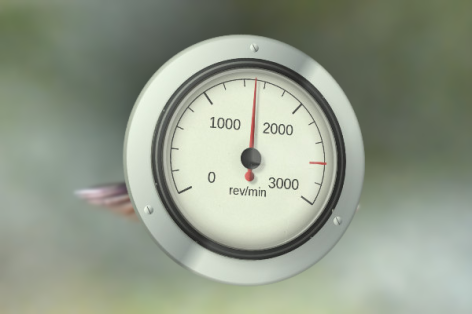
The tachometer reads 1500 (rpm)
